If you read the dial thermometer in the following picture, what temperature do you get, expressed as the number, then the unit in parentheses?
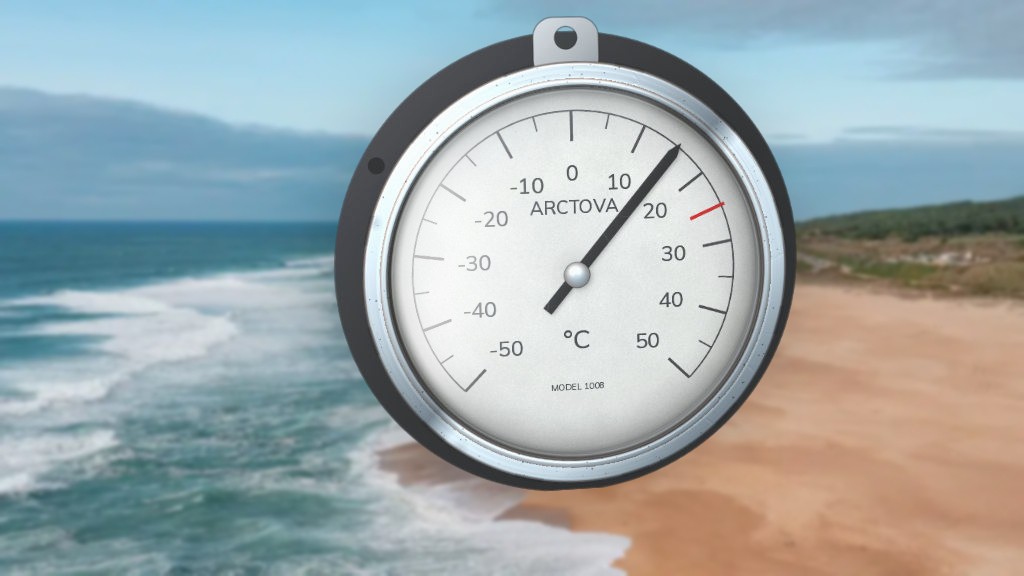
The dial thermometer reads 15 (°C)
